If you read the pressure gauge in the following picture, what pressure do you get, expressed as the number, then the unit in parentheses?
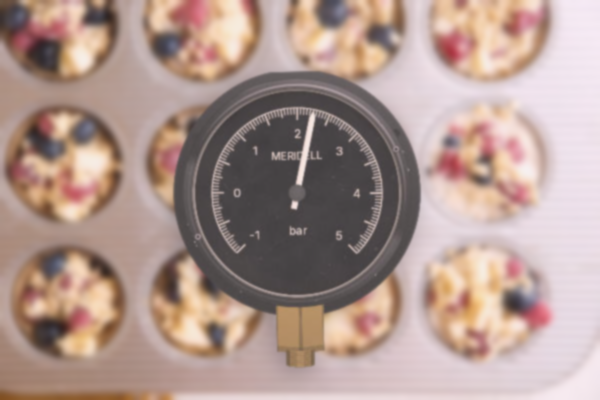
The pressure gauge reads 2.25 (bar)
